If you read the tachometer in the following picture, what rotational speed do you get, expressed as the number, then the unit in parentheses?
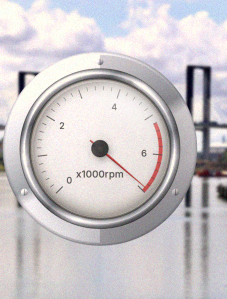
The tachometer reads 6900 (rpm)
